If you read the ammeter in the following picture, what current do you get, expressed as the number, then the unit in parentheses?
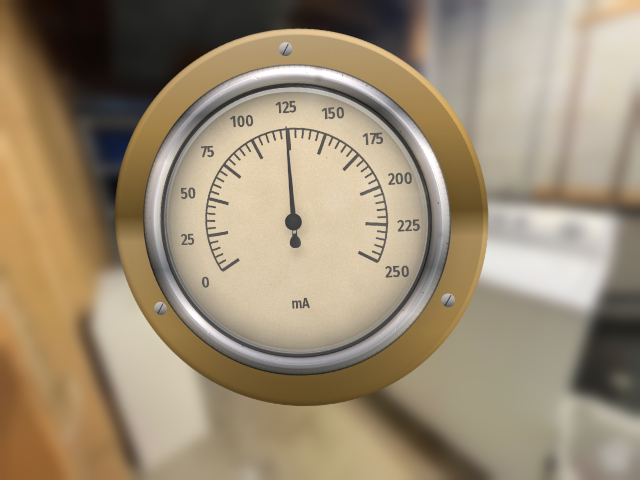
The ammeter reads 125 (mA)
